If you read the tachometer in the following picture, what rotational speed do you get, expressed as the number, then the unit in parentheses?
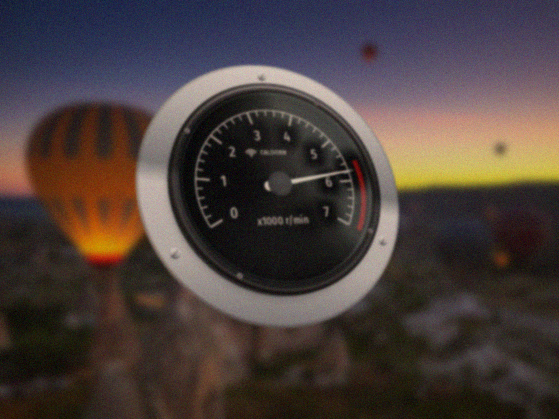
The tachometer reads 5800 (rpm)
